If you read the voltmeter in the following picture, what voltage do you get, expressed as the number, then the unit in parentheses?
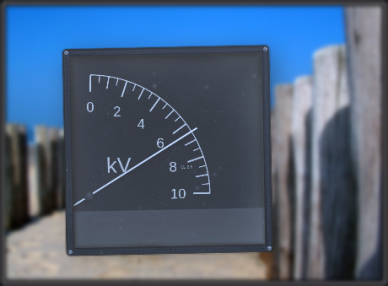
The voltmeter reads 6.5 (kV)
